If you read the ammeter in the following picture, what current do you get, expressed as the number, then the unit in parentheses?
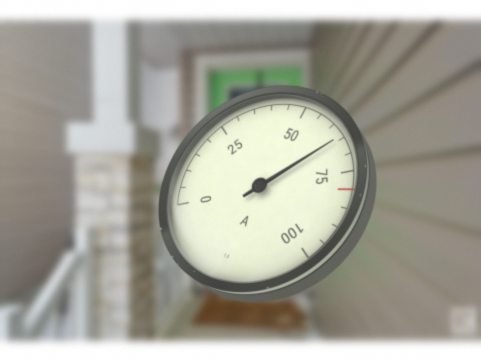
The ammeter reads 65 (A)
